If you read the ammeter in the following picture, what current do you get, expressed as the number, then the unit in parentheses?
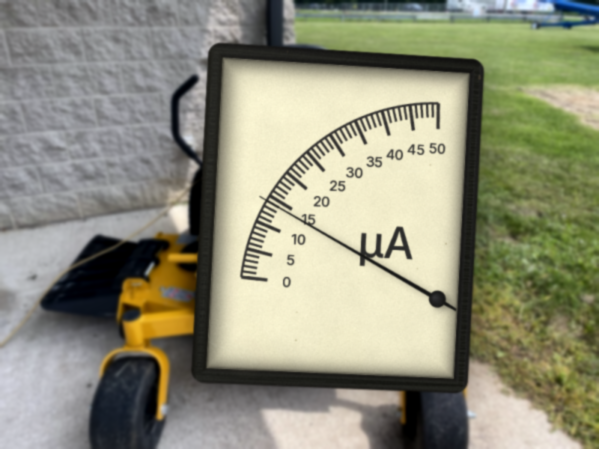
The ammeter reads 14 (µA)
